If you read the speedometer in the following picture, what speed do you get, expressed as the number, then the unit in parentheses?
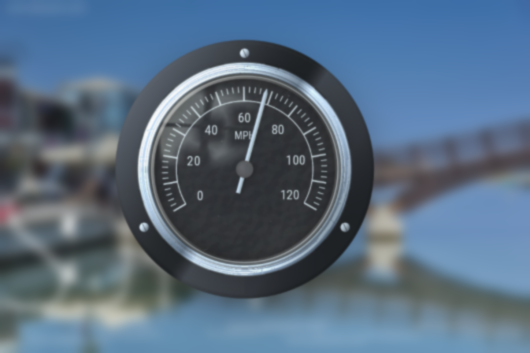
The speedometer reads 68 (mph)
